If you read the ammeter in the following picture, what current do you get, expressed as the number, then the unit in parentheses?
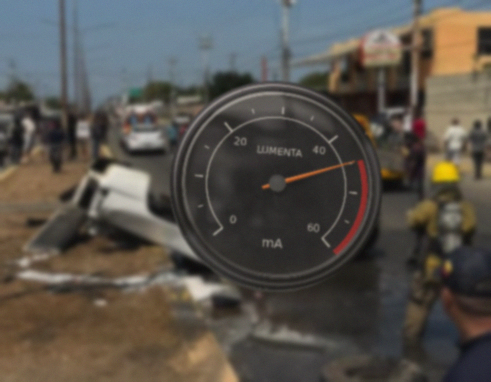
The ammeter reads 45 (mA)
